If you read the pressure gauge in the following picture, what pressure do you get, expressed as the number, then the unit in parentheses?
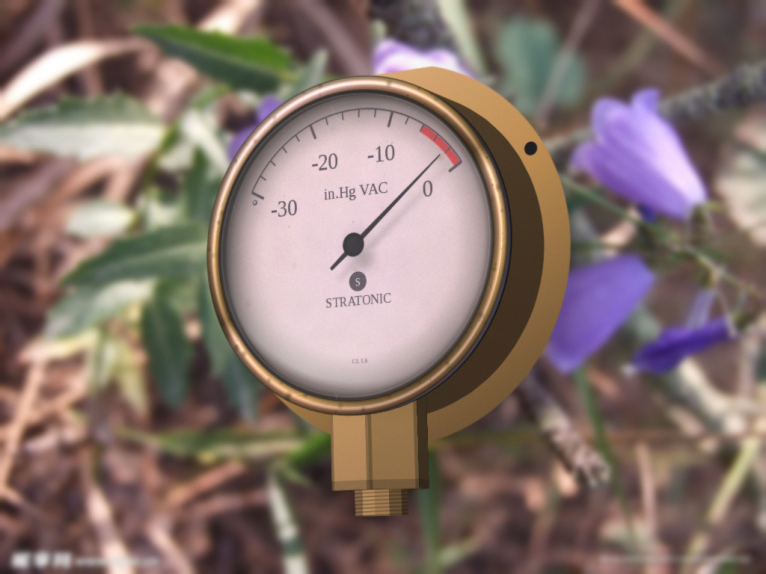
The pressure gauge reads -2 (inHg)
